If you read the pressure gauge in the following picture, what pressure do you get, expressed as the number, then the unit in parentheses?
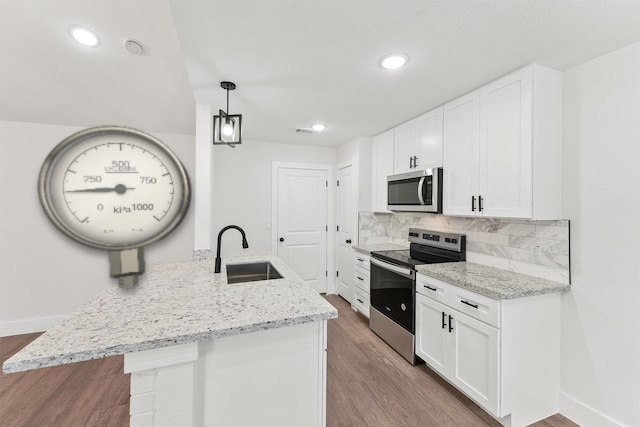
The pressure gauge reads 150 (kPa)
